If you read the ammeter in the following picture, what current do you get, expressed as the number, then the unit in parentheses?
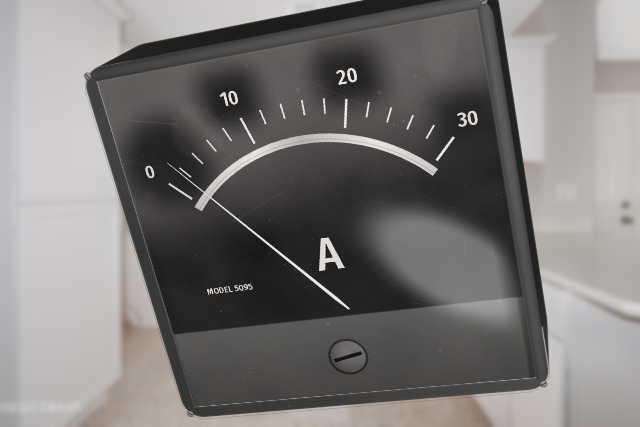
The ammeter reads 2 (A)
